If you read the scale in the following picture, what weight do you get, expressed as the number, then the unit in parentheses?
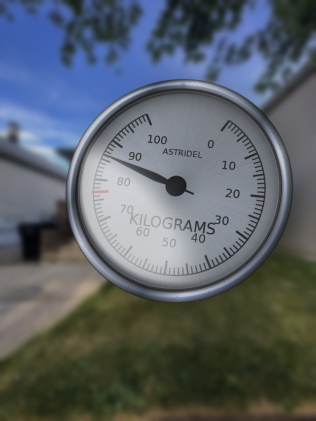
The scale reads 86 (kg)
